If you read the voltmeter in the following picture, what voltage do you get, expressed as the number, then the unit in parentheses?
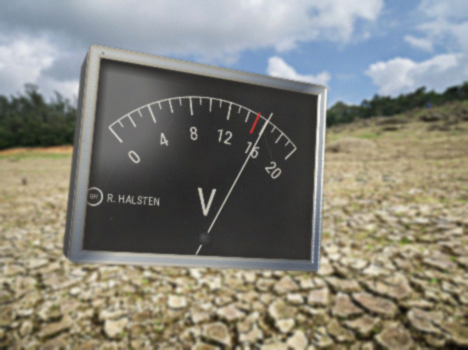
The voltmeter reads 16 (V)
